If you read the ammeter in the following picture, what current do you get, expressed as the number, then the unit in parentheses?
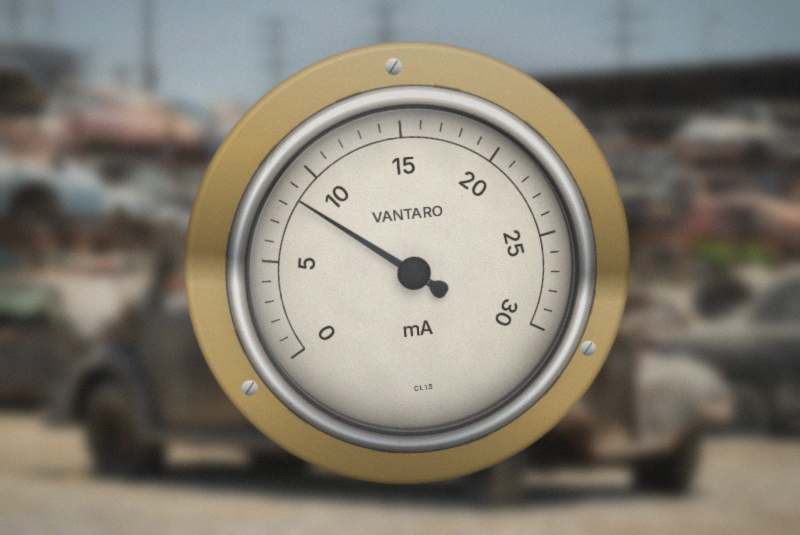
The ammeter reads 8.5 (mA)
